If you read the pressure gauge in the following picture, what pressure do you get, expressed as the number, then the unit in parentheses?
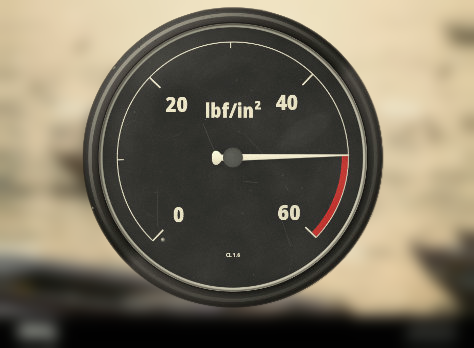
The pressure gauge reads 50 (psi)
